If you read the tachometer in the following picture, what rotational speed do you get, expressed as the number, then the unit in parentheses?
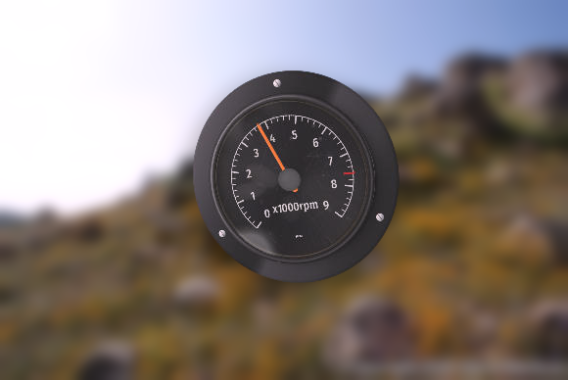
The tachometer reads 3800 (rpm)
